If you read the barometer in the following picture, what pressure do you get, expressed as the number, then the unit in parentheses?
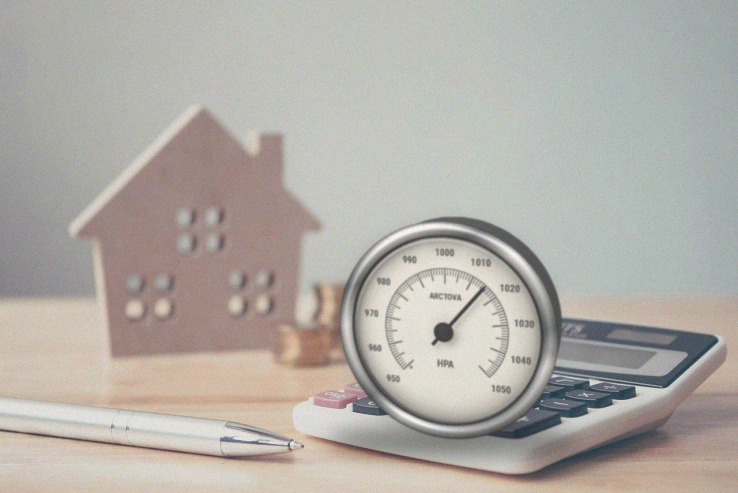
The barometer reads 1015 (hPa)
